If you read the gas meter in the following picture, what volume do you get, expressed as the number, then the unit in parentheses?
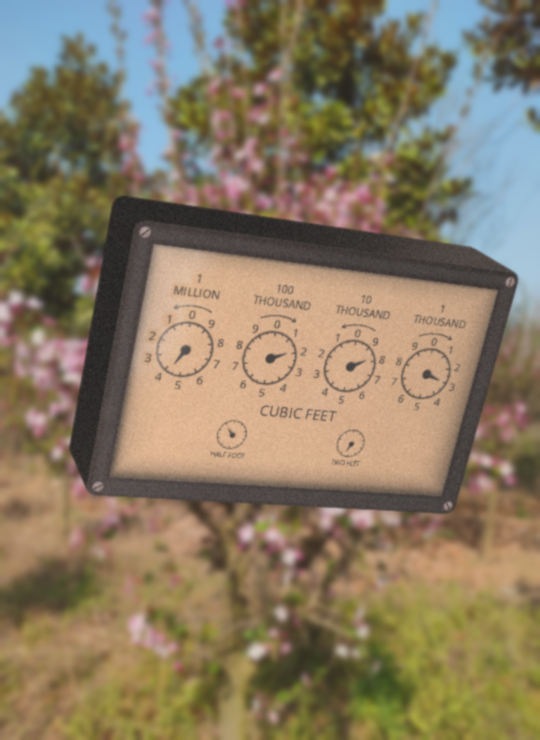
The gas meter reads 418300 (ft³)
